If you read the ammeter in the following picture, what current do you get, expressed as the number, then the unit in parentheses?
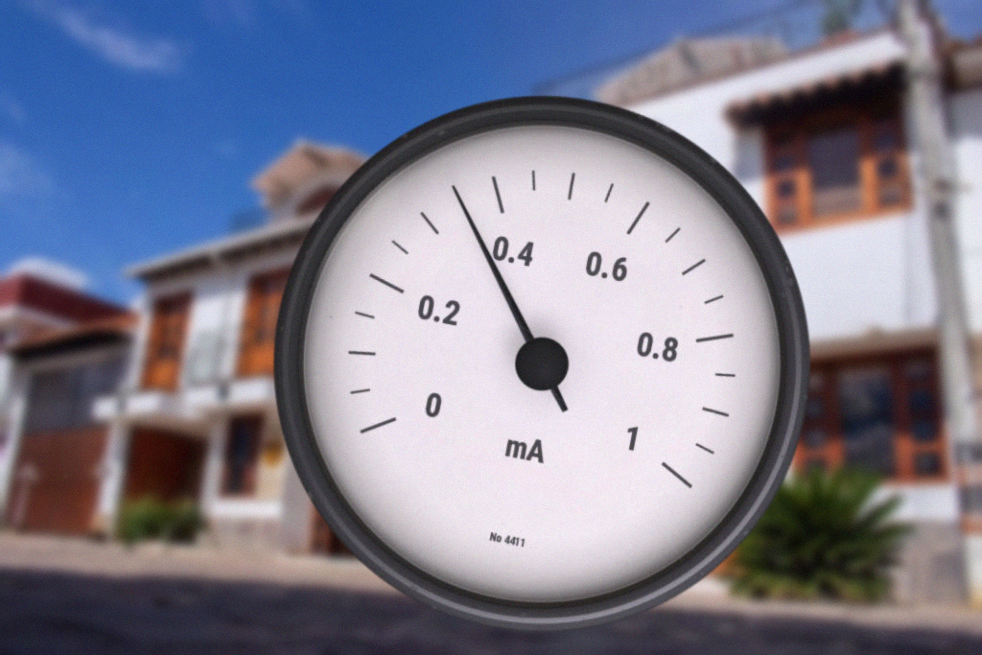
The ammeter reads 0.35 (mA)
